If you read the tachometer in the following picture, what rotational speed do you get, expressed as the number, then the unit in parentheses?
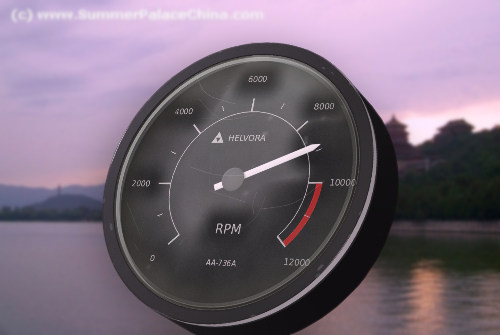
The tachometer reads 9000 (rpm)
